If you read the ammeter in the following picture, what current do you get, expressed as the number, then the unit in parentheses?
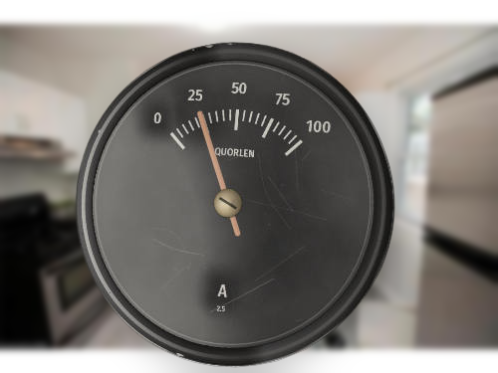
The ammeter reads 25 (A)
